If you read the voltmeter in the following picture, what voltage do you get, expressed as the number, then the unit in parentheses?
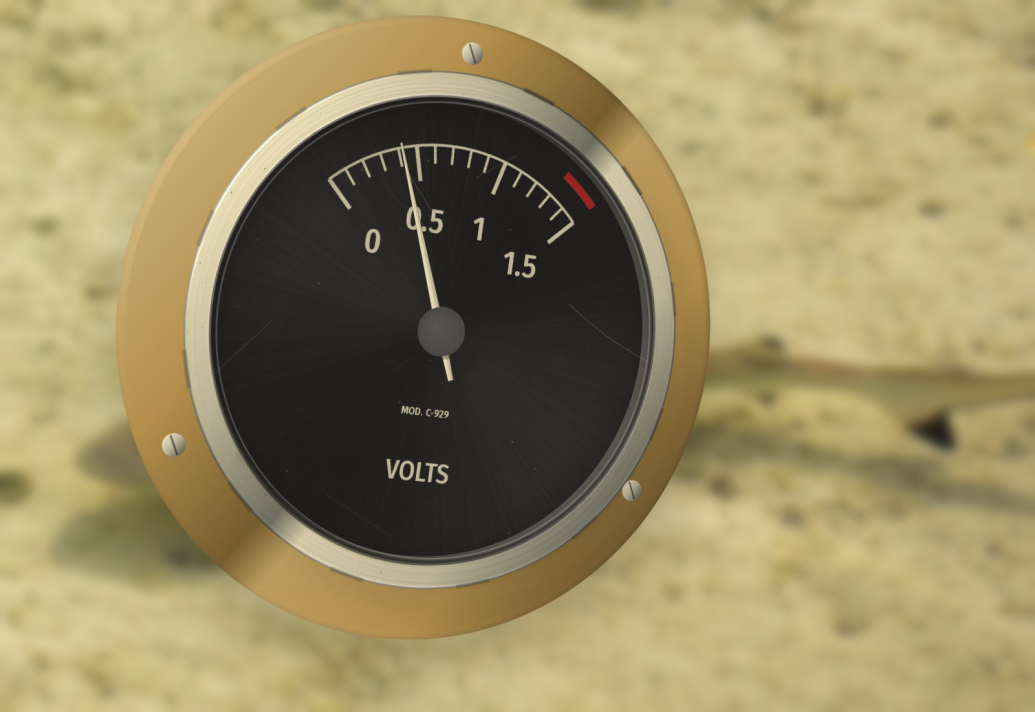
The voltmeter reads 0.4 (V)
